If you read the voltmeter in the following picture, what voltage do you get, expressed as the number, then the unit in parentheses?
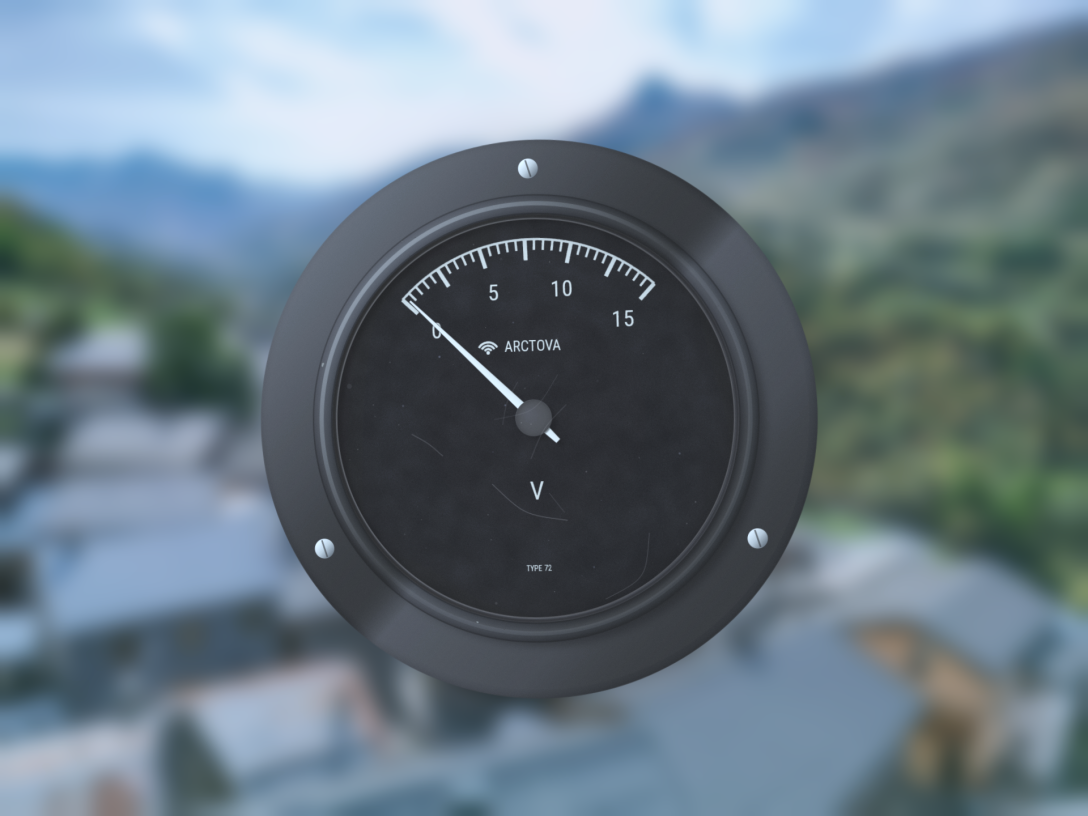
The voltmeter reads 0.25 (V)
